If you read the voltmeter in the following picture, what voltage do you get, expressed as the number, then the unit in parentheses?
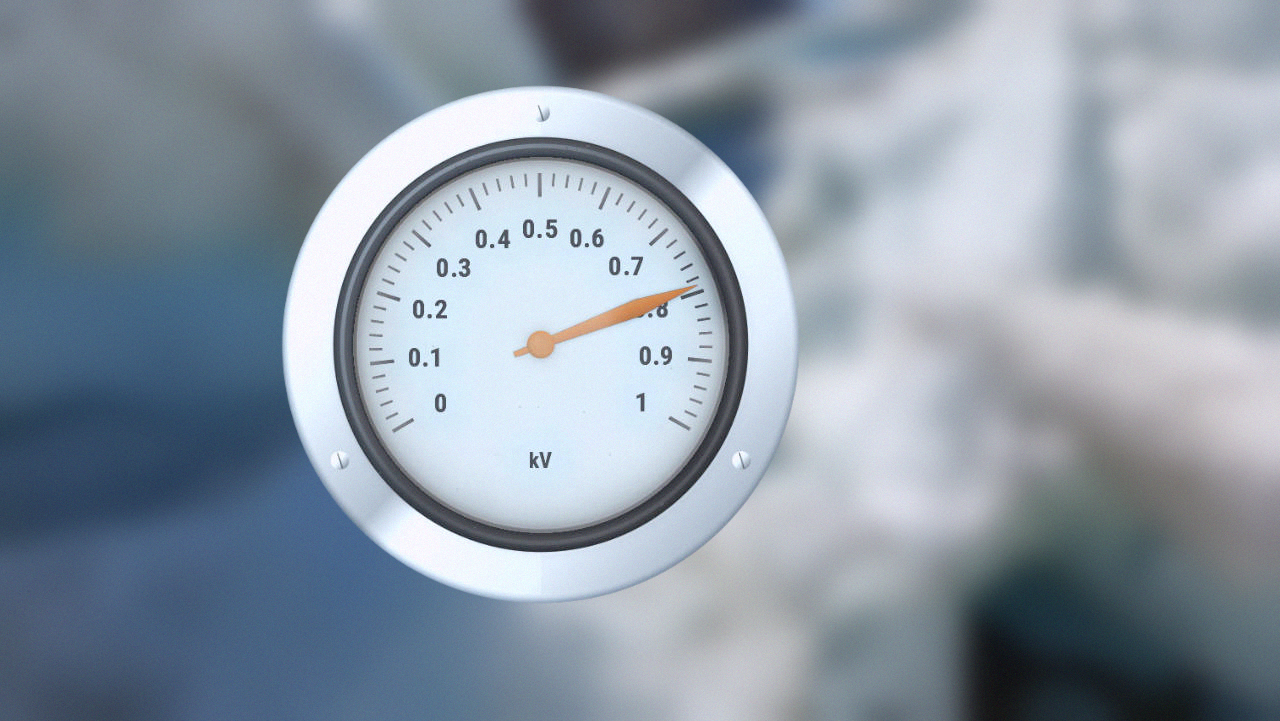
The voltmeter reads 0.79 (kV)
